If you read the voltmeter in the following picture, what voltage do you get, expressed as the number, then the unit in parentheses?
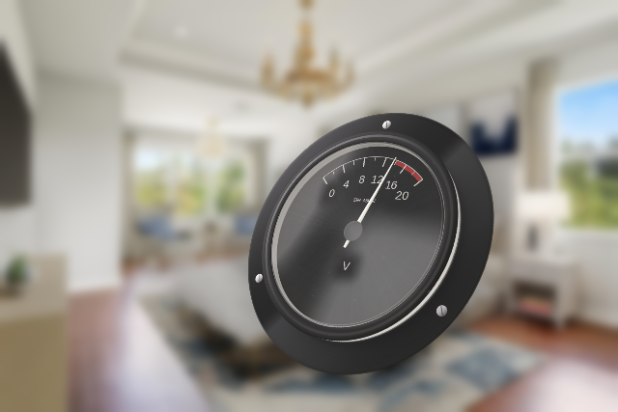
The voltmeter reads 14 (V)
